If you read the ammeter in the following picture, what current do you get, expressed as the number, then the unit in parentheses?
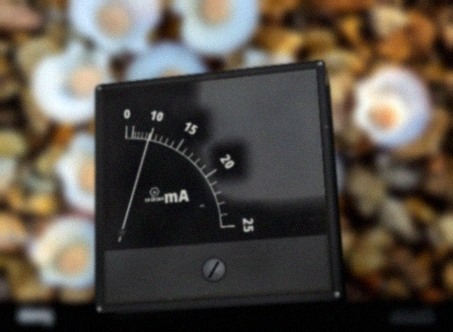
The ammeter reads 10 (mA)
